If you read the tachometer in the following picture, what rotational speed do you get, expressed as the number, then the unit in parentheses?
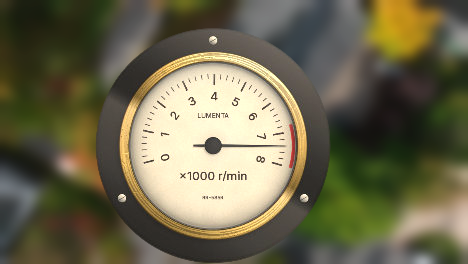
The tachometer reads 7400 (rpm)
